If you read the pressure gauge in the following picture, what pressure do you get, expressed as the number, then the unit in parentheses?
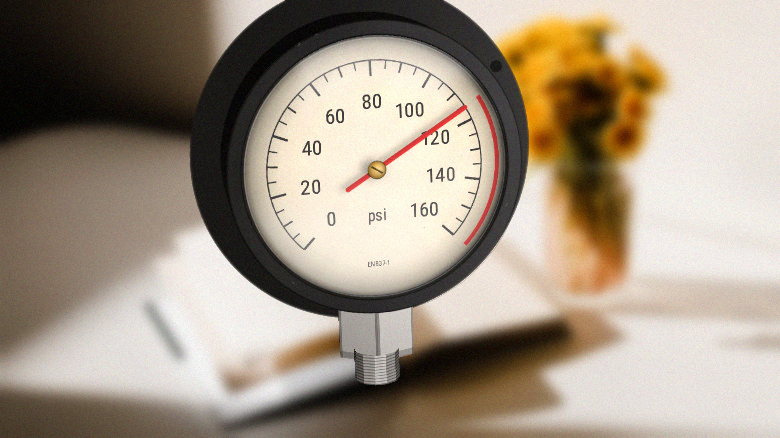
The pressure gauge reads 115 (psi)
